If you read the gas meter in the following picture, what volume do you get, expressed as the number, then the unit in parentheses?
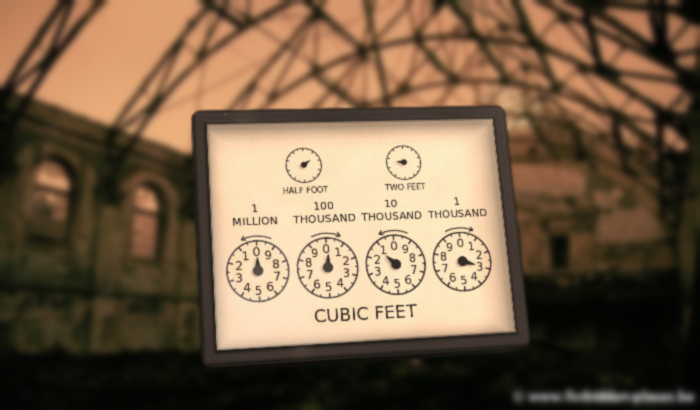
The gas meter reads 1300 (ft³)
